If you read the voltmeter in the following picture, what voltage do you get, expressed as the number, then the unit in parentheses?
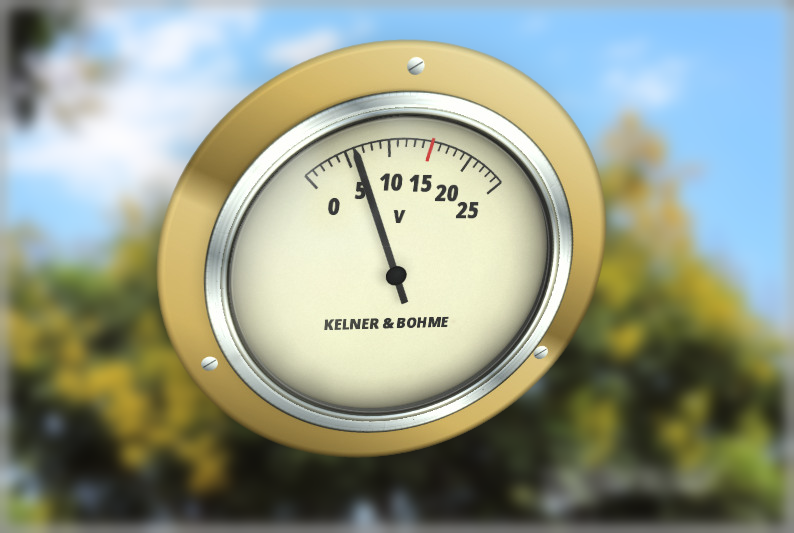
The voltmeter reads 6 (V)
